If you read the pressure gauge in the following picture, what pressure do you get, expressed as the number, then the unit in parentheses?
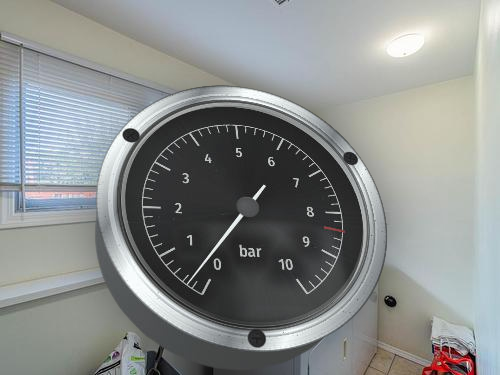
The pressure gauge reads 0.3 (bar)
